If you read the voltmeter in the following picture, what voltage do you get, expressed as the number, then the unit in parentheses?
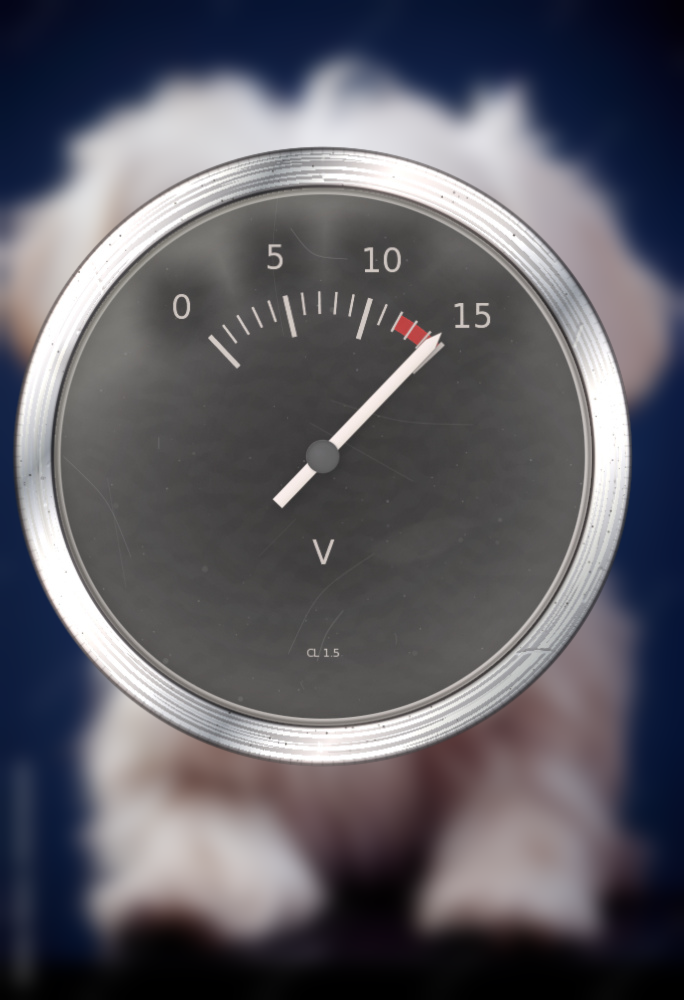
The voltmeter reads 14.5 (V)
